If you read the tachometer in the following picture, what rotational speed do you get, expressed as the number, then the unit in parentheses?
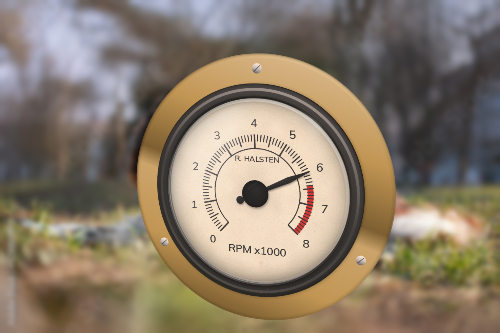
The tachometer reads 6000 (rpm)
